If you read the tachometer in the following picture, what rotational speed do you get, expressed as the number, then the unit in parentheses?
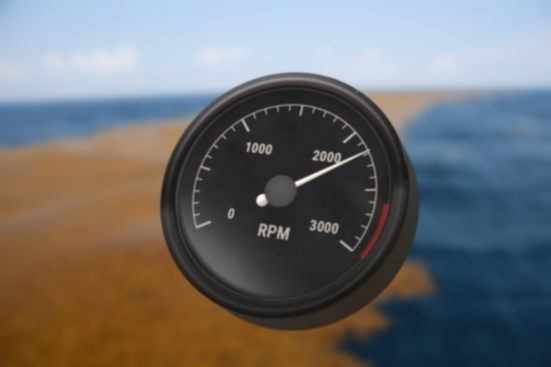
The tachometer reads 2200 (rpm)
